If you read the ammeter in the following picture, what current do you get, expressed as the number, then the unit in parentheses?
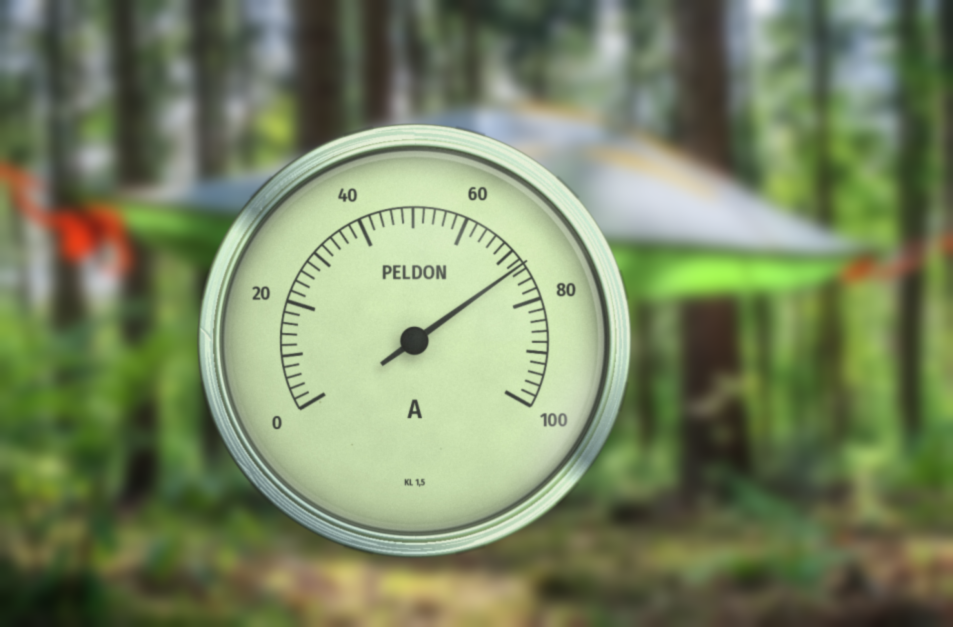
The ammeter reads 73 (A)
